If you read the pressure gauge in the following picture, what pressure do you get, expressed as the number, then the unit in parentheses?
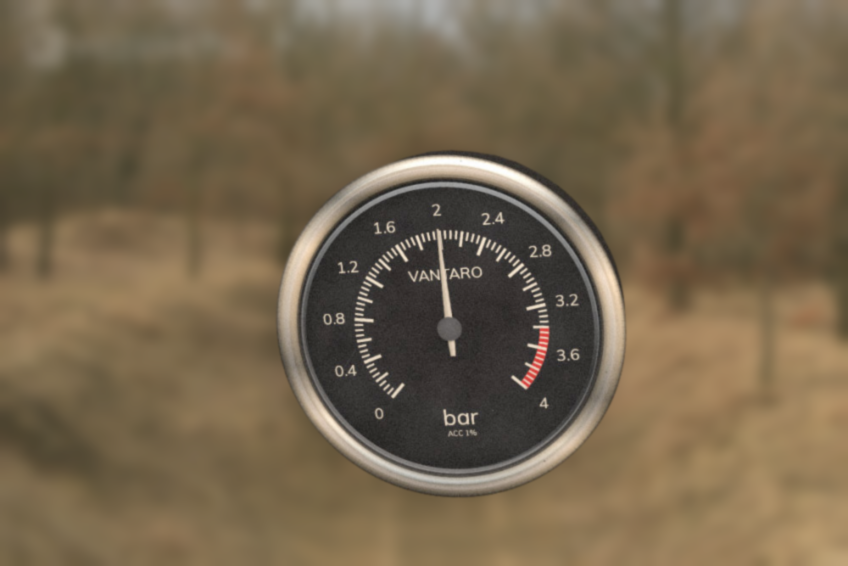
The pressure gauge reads 2 (bar)
